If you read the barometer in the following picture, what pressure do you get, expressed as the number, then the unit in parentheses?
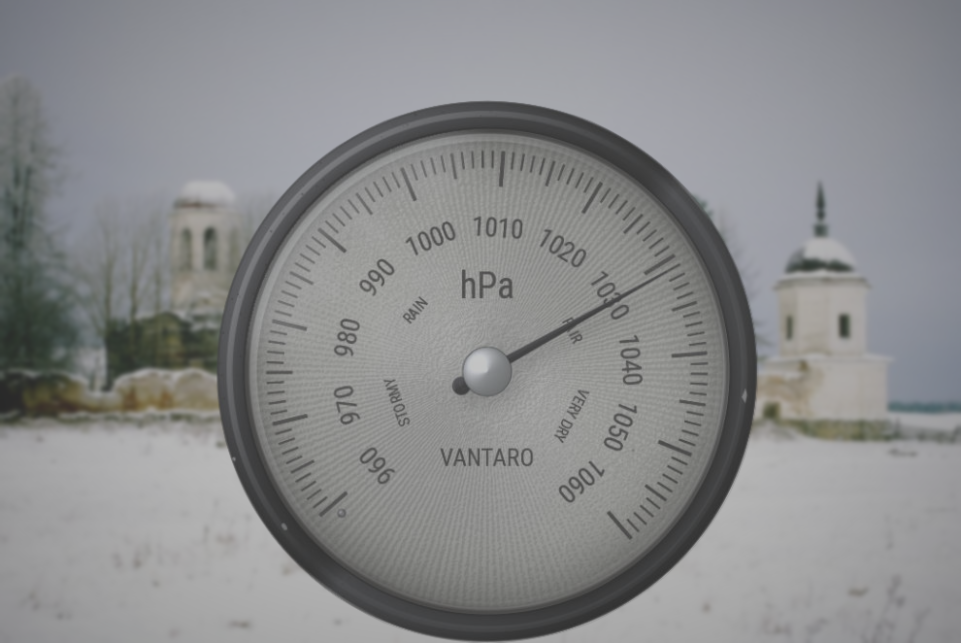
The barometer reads 1031 (hPa)
